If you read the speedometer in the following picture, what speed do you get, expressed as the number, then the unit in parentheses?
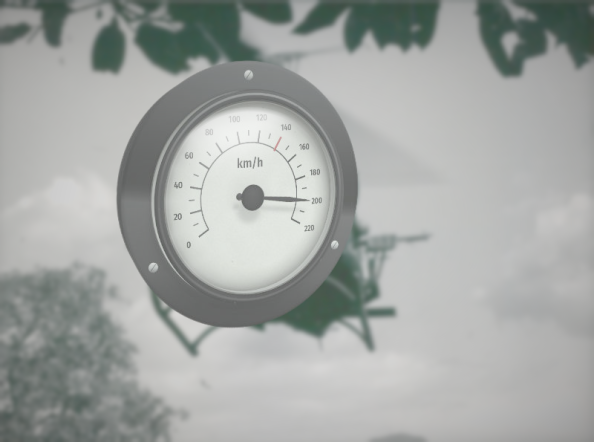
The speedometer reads 200 (km/h)
